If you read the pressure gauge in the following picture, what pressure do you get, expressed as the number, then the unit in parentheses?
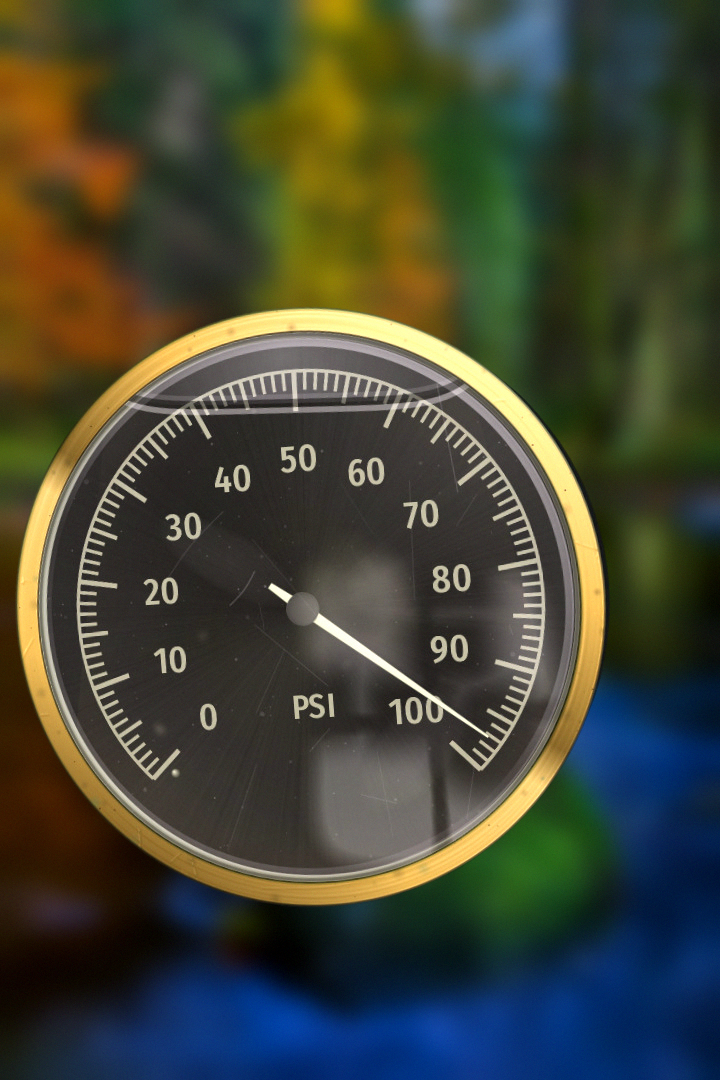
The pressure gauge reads 97 (psi)
